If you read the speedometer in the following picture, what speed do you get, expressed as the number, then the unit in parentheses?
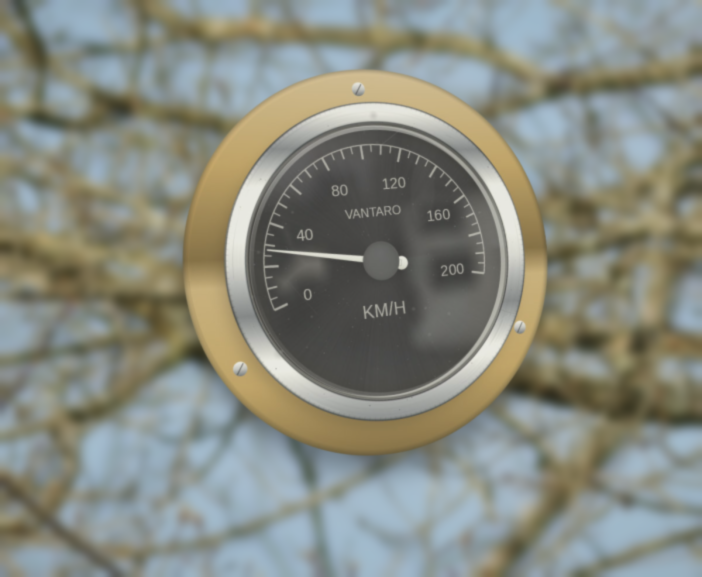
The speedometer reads 27.5 (km/h)
